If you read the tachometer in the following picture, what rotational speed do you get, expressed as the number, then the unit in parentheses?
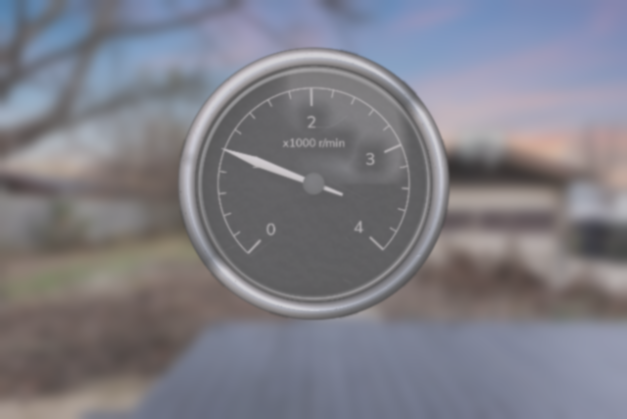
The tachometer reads 1000 (rpm)
